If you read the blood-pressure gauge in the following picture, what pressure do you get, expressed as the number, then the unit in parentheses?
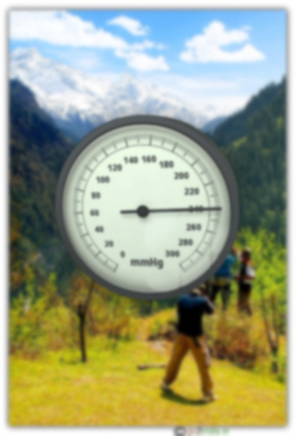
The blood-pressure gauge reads 240 (mmHg)
